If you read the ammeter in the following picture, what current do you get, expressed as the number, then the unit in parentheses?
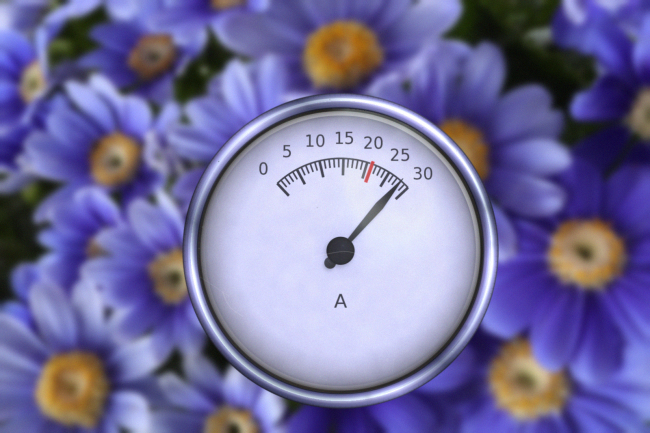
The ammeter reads 28 (A)
